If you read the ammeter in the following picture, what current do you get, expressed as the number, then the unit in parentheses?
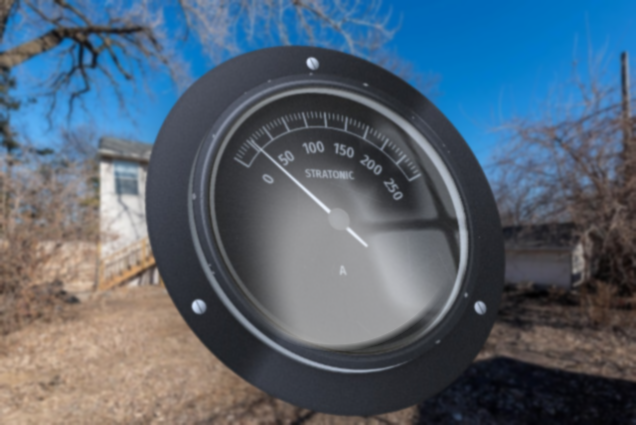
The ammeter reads 25 (A)
